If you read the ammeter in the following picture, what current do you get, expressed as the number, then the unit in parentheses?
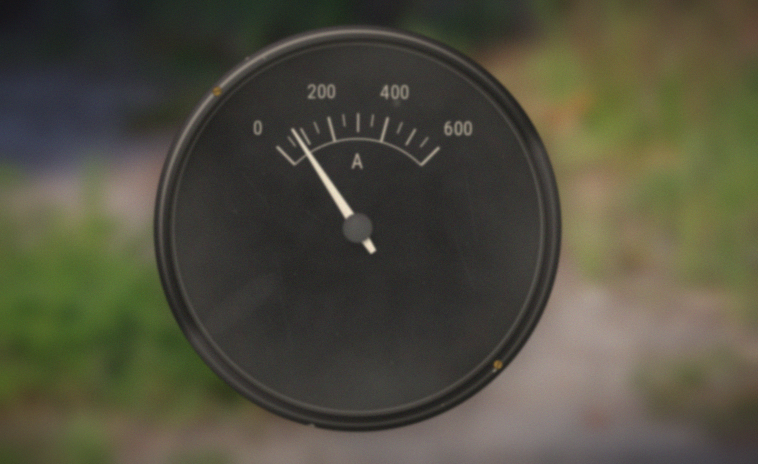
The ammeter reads 75 (A)
